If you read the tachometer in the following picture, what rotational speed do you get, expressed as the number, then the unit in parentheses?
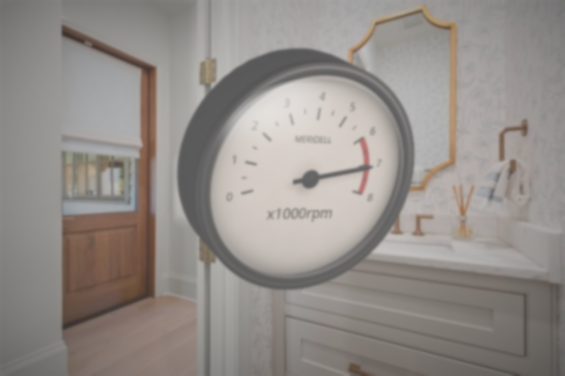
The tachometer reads 7000 (rpm)
